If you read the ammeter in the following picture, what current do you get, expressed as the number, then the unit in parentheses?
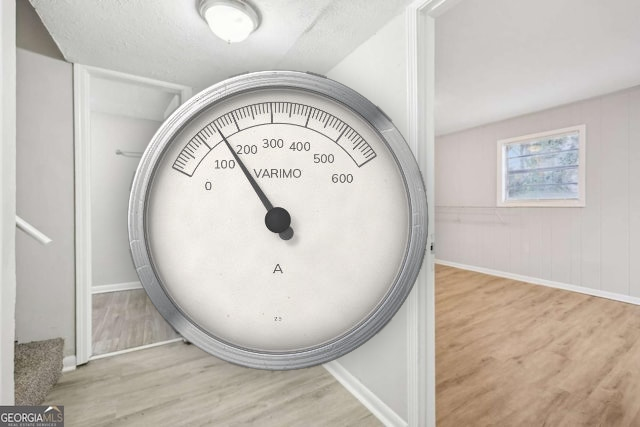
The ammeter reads 150 (A)
